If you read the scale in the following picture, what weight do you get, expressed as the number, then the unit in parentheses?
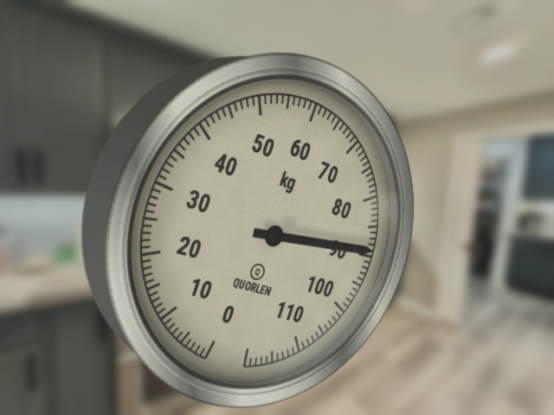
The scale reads 89 (kg)
